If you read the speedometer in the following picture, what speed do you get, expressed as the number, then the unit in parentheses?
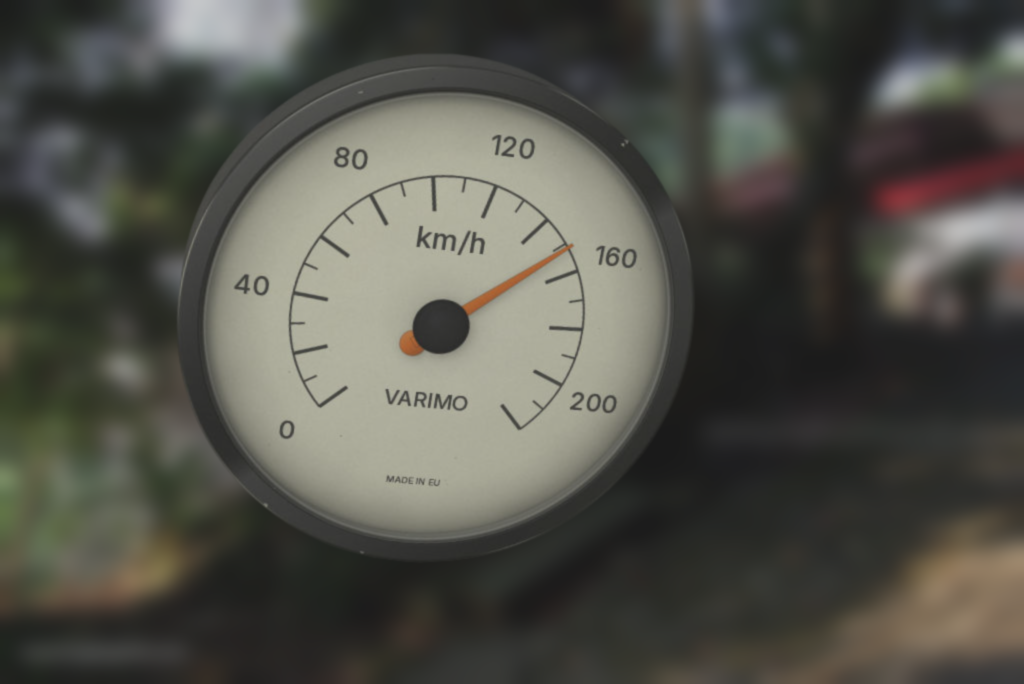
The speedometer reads 150 (km/h)
